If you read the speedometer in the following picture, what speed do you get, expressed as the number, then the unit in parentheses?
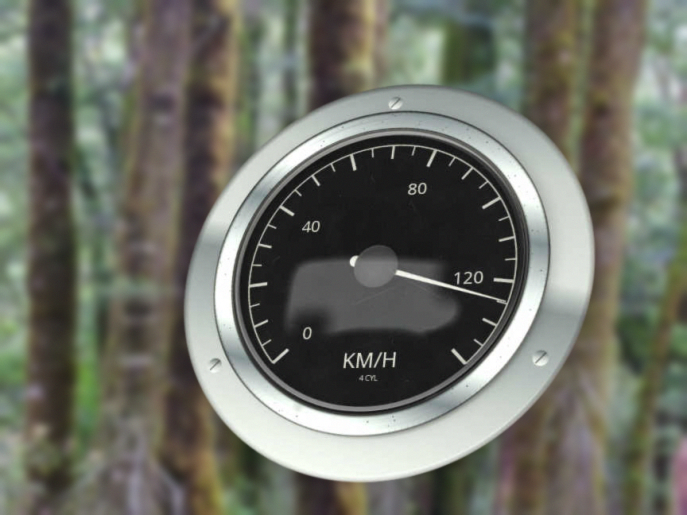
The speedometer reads 125 (km/h)
